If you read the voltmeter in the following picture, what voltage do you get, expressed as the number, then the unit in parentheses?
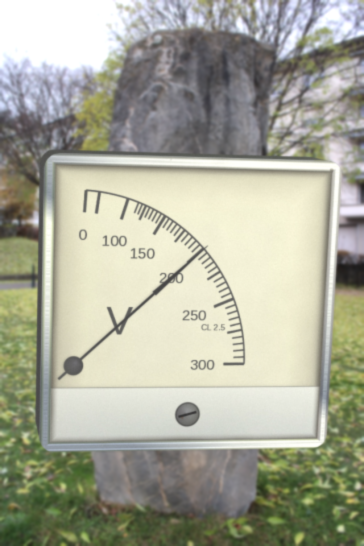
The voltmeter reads 200 (V)
